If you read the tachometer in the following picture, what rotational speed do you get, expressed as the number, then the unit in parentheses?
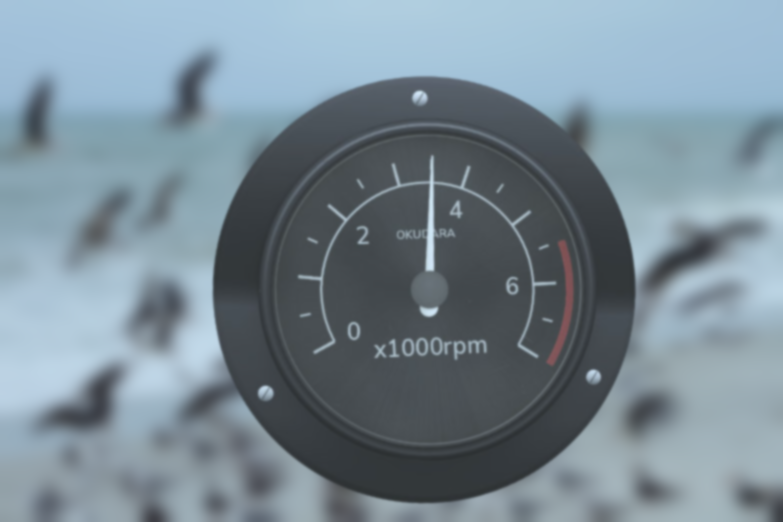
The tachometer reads 3500 (rpm)
